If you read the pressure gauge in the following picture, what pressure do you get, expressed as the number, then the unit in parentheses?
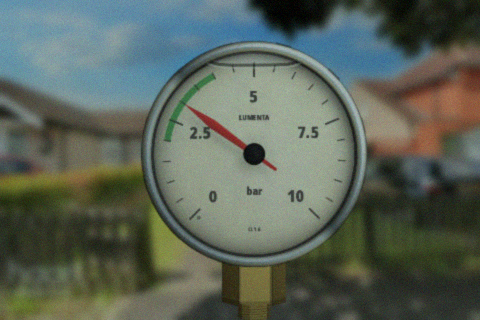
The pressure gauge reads 3 (bar)
